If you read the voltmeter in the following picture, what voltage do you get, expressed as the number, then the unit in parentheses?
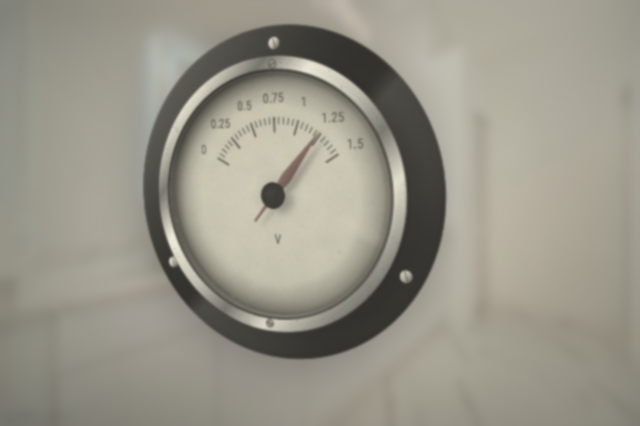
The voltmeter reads 1.25 (V)
